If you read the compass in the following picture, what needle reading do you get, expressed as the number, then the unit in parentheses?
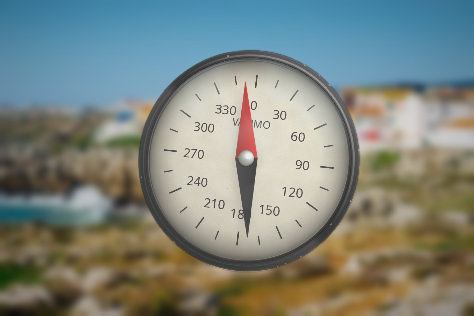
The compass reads 352.5 (°)
